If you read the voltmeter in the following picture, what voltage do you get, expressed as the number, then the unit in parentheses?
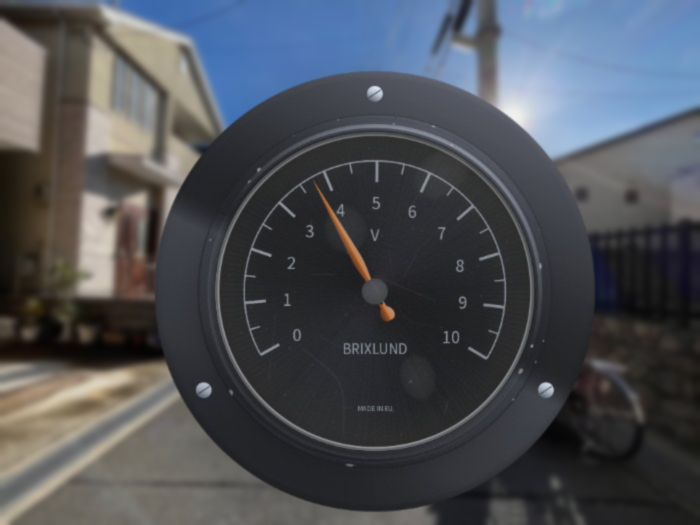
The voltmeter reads 3.75 (V)
